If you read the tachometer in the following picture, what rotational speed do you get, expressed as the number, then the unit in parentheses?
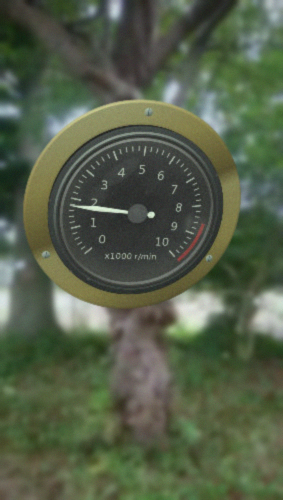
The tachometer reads 1800 (rpm)
